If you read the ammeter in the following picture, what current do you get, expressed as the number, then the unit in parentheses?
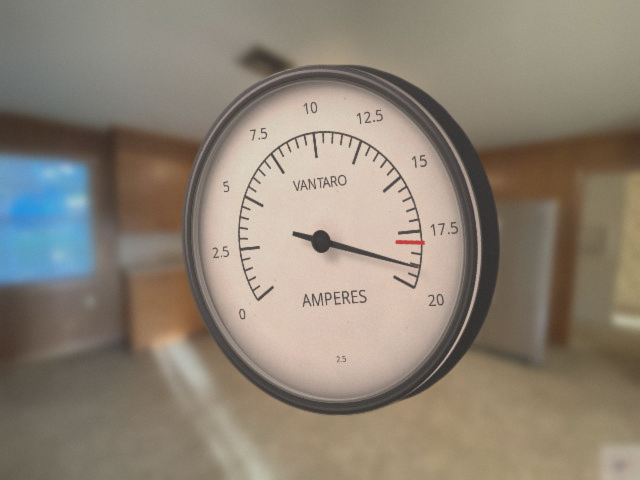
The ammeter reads 19 (A)
